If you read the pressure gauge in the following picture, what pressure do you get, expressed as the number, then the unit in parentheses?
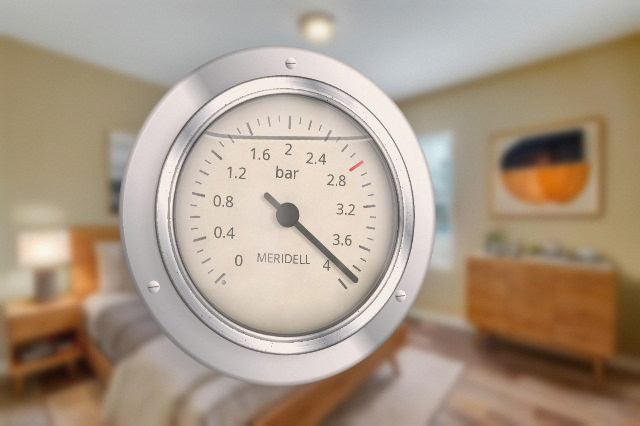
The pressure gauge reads 3.9 (bar)
